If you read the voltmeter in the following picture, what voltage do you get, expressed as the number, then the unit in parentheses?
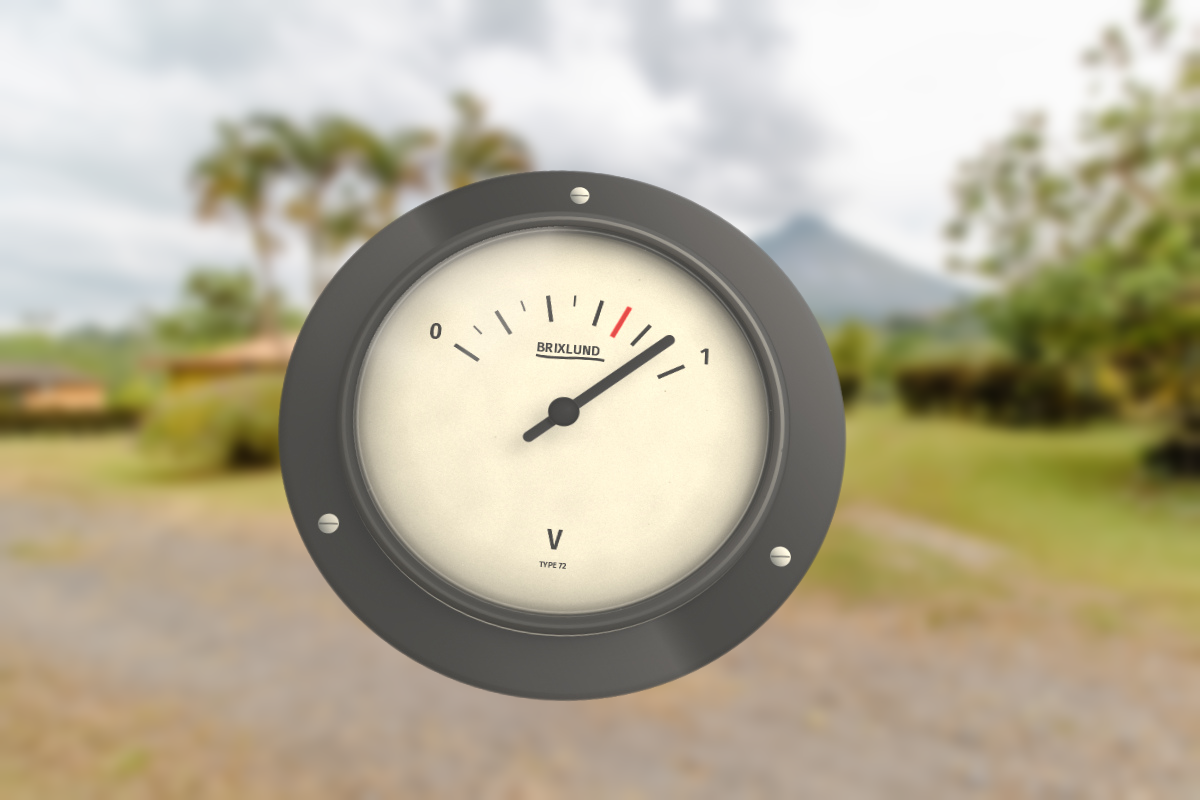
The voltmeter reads 0.9 (V)
